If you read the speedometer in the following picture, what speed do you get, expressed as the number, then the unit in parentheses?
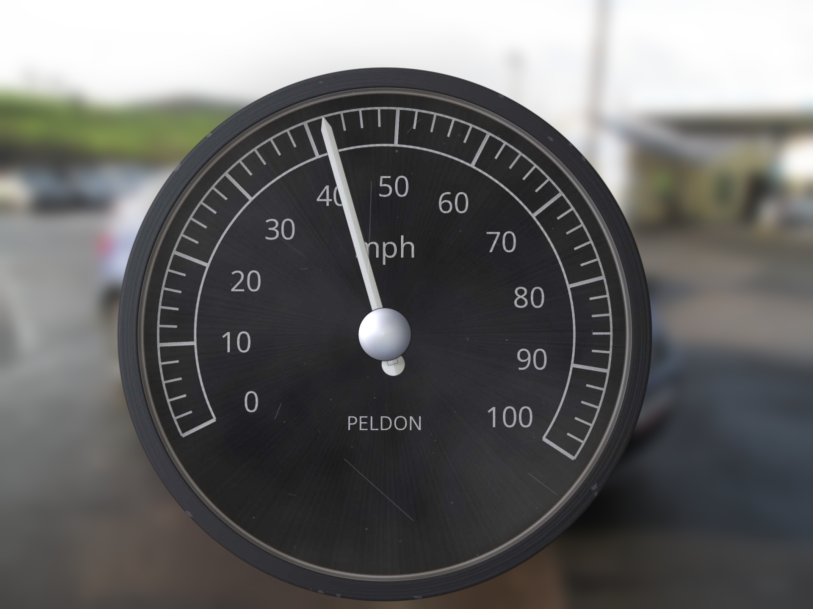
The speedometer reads 42 (mph)
